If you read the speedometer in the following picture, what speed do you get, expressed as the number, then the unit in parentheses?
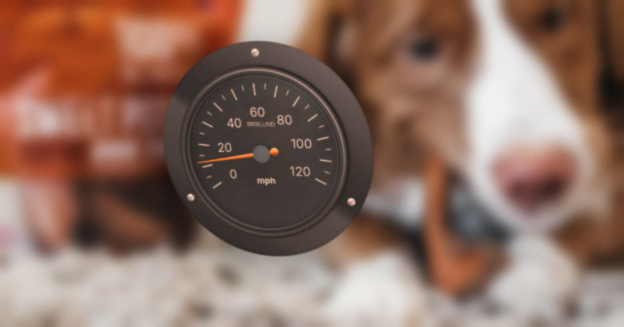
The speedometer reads 12.5 (mph)
